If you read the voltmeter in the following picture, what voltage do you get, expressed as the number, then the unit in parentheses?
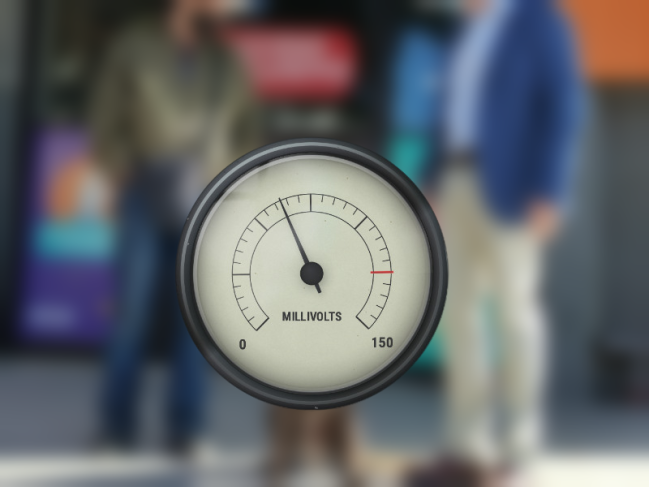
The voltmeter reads 62.5 (mV)
